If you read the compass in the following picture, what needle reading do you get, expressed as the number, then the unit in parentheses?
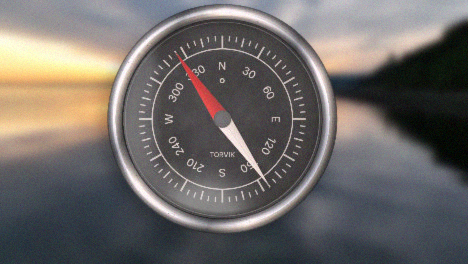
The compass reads 325 (°)
